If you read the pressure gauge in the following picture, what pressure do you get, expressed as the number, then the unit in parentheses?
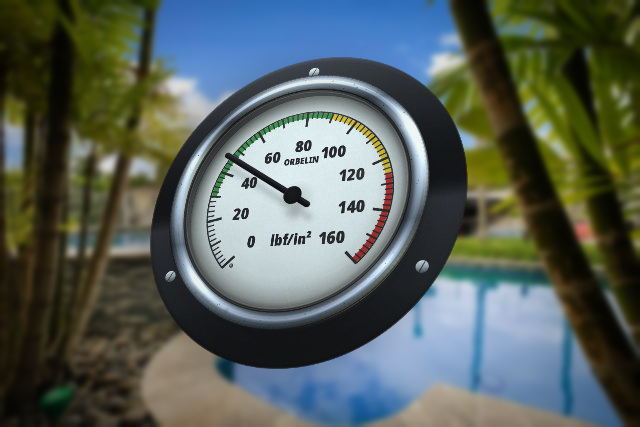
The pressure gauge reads 46 (psi)
